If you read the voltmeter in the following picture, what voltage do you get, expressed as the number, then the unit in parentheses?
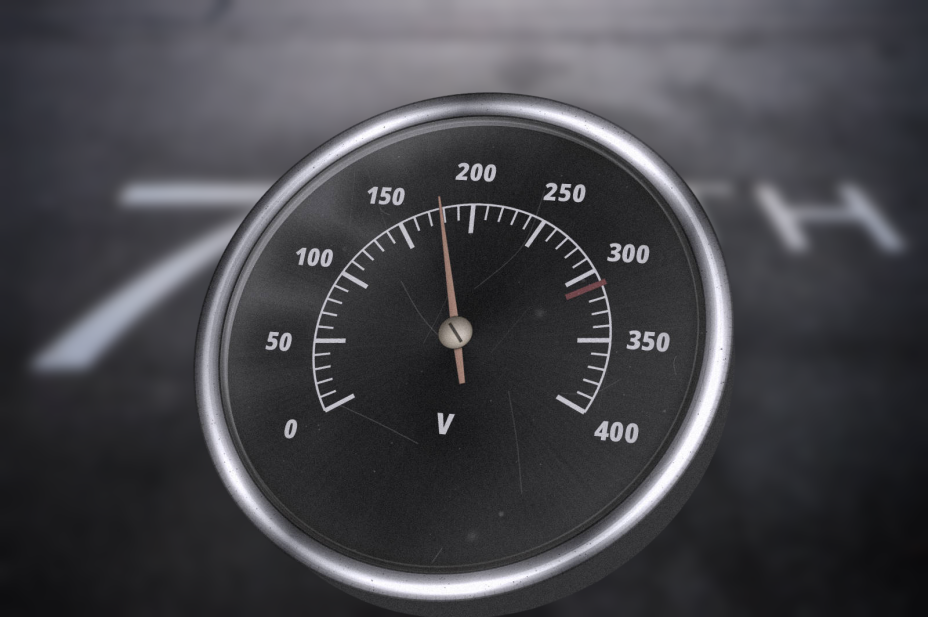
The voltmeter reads 180 (V)
